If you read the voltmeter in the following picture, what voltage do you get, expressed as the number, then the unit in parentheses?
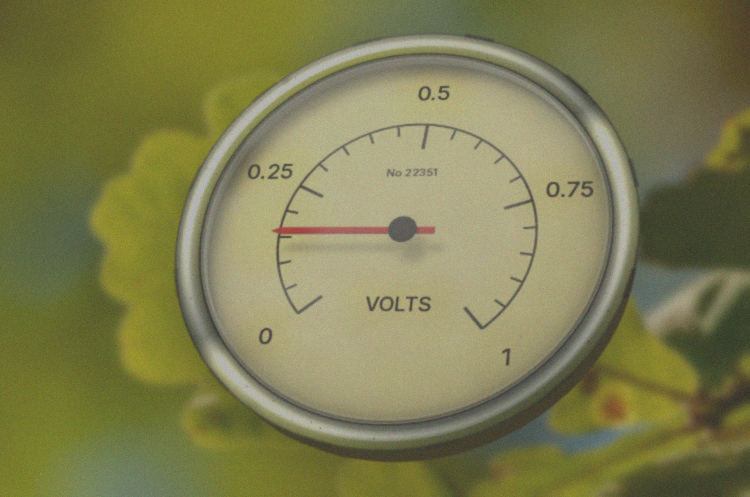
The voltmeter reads 0.15 (V)
